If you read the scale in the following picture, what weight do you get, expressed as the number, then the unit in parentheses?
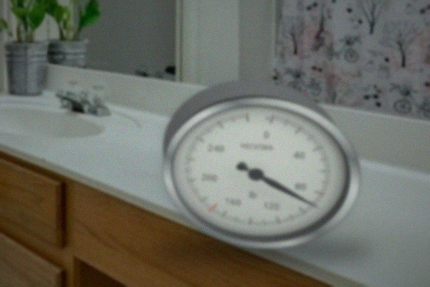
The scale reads 90 (lb)
